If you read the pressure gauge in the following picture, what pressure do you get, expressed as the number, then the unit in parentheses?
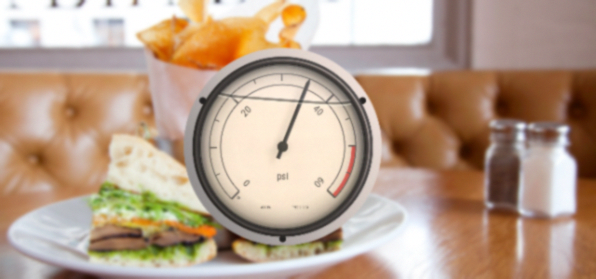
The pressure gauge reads 35 (psi)
